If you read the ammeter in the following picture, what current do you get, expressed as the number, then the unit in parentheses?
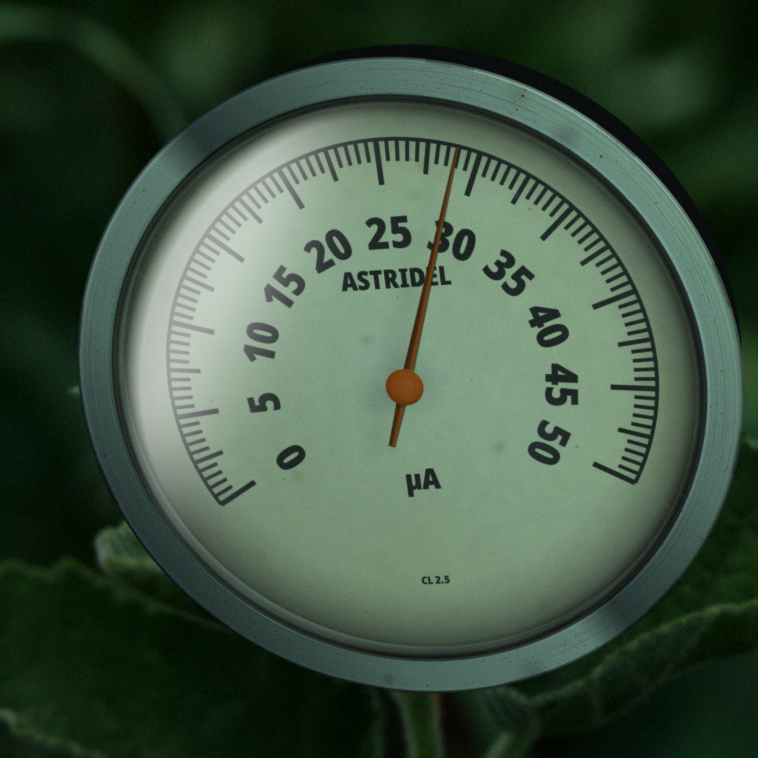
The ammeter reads 29 (µA)
